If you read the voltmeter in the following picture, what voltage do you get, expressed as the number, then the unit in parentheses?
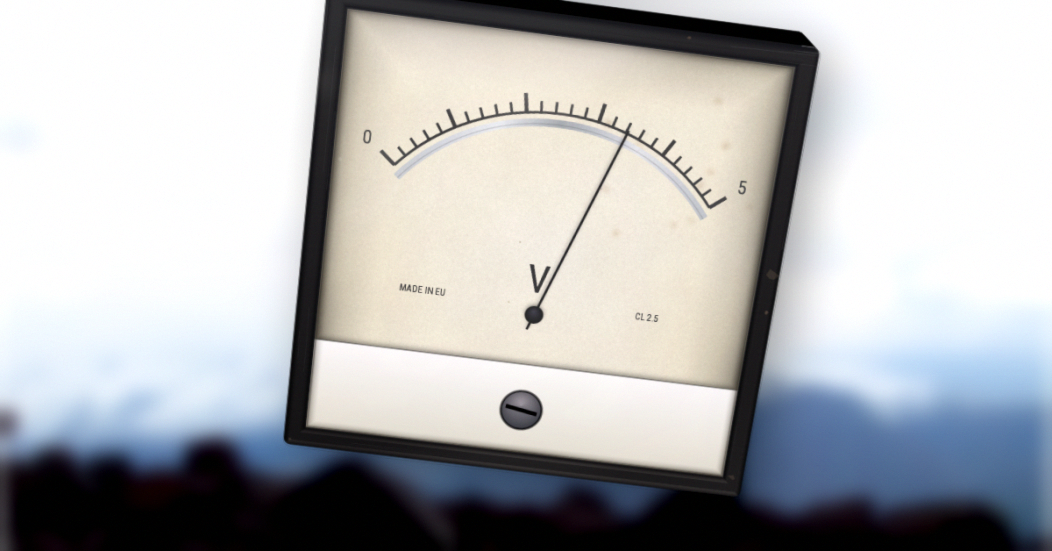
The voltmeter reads 3.4 (V)
